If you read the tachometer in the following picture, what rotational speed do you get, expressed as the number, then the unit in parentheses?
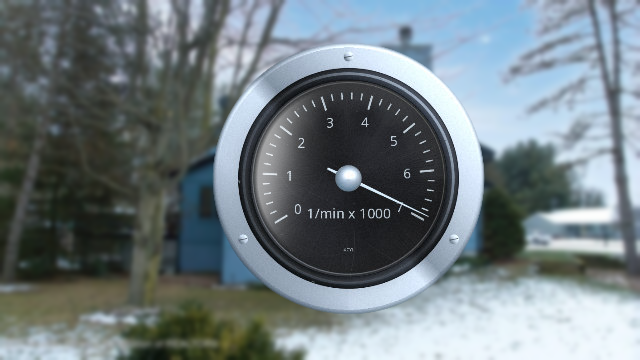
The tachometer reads 6900 (rpm)
